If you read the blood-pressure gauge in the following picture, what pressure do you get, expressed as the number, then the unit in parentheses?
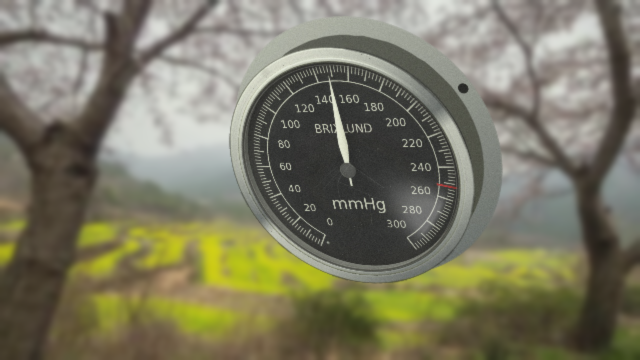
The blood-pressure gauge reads 150 (mmHg)
